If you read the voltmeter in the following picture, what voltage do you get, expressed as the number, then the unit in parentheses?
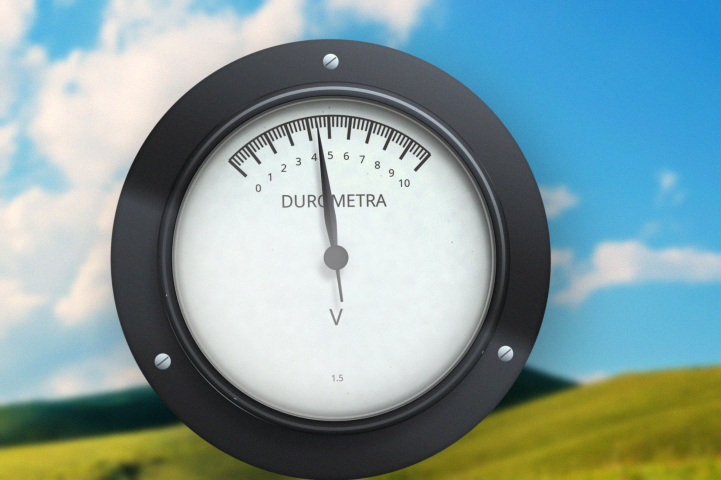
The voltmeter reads 4.4 (V)
